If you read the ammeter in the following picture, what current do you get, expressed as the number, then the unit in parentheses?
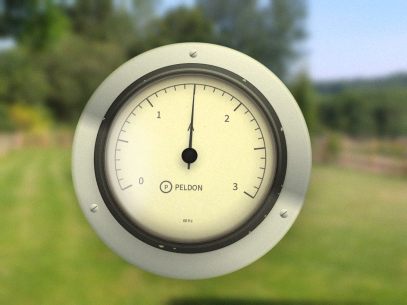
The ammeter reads 1.5 (A)
